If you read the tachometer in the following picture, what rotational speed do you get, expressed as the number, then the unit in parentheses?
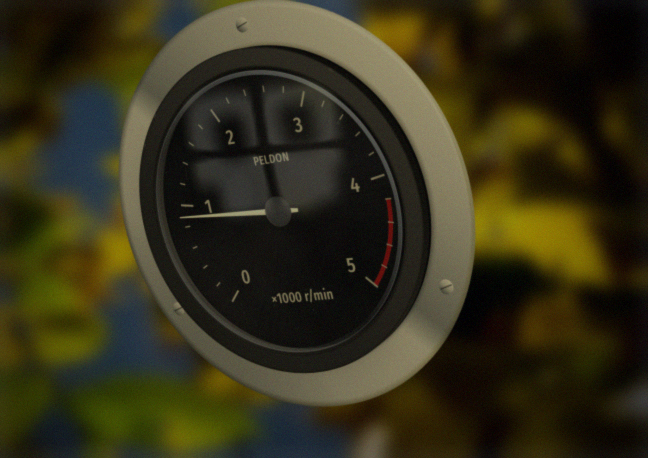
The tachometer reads 900 (rpm)
